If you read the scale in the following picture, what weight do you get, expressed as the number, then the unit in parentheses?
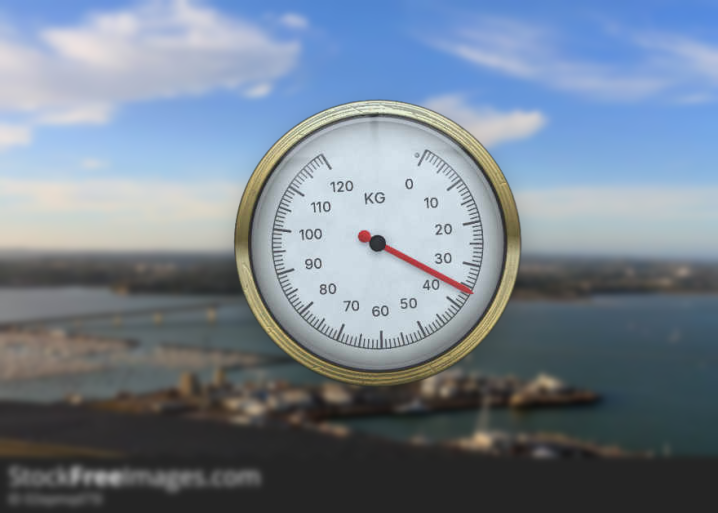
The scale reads 36 (kg)
